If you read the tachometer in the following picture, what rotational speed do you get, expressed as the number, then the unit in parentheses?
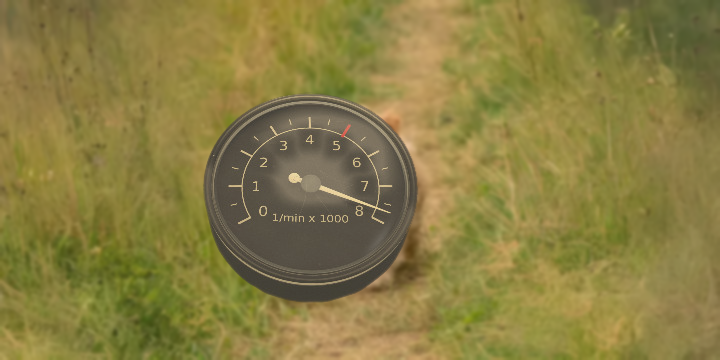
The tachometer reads 7750 (rpm)
